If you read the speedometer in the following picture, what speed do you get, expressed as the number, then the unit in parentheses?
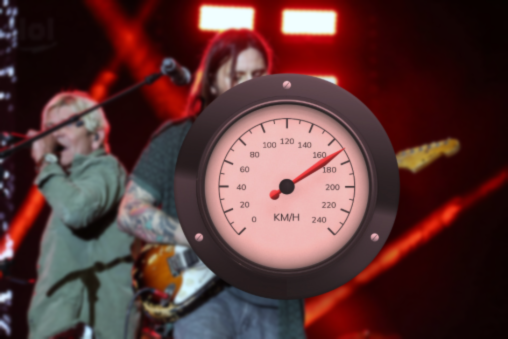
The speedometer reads 170 (km/h)
